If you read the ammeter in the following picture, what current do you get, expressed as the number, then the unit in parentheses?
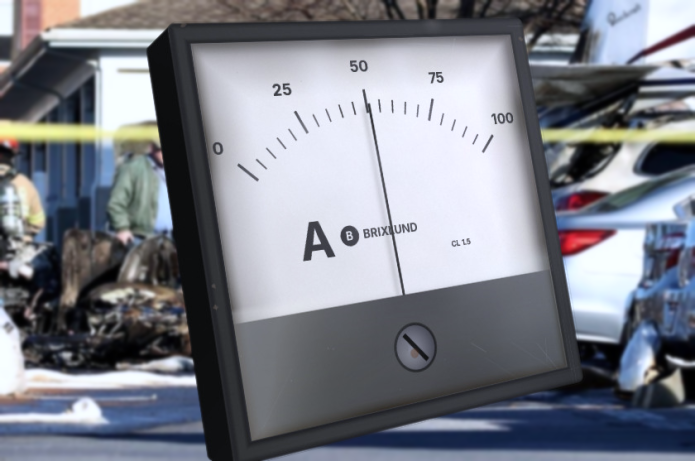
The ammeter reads 50 (A)
